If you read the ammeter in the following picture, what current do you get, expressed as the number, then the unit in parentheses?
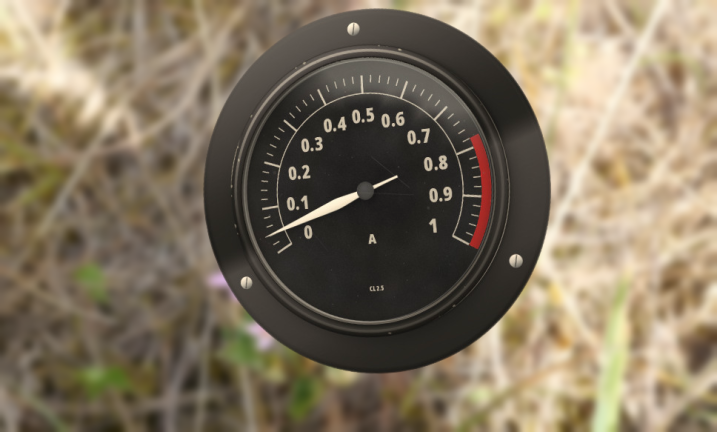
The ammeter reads 0.04 (A)
